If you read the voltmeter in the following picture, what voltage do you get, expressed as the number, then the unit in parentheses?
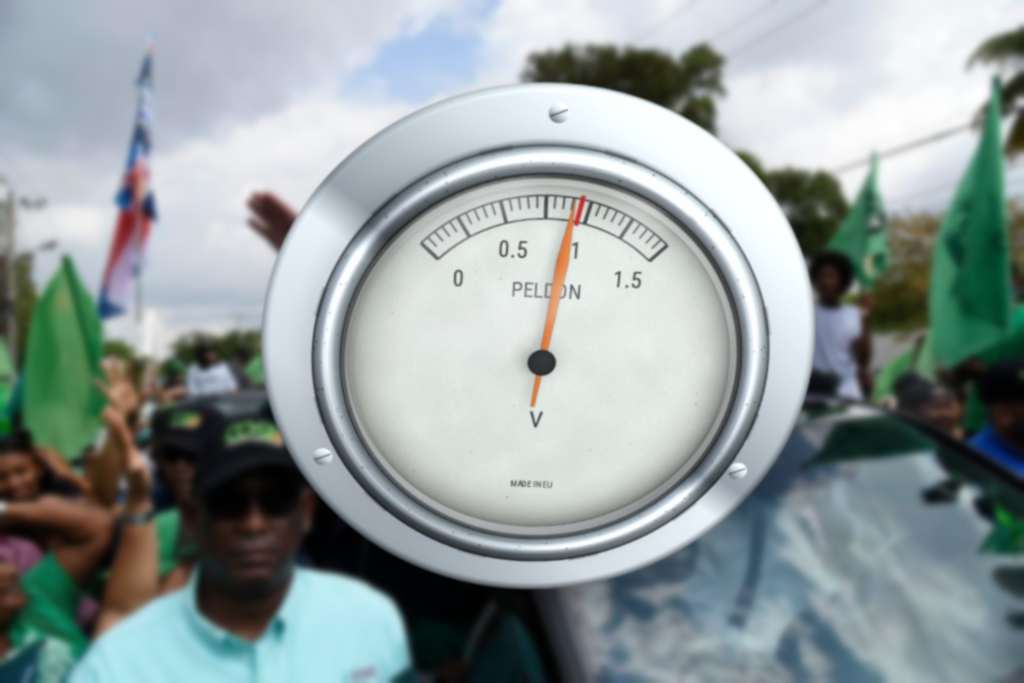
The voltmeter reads 0.9 (V)
